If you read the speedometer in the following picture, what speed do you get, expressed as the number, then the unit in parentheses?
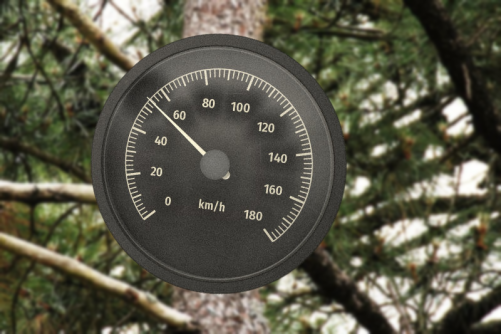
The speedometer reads 54 (km/h)
